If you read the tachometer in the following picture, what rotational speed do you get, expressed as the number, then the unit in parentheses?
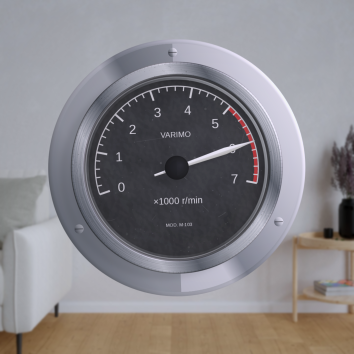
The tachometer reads 6000 (rpm)
